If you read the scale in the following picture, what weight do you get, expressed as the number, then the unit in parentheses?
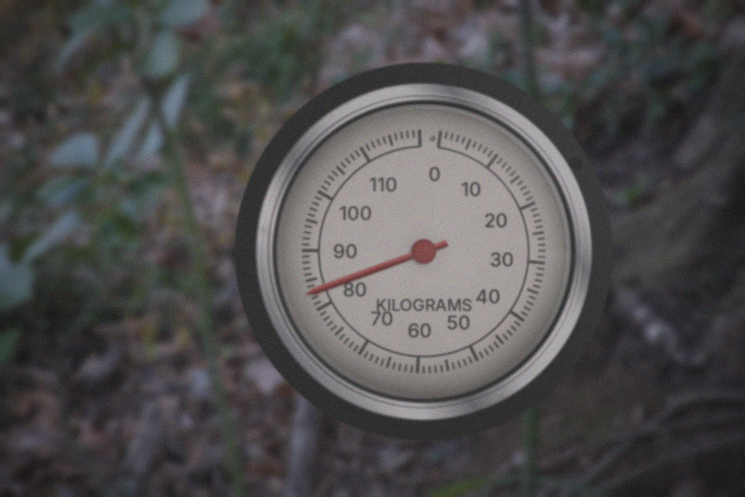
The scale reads 83 (kg)
